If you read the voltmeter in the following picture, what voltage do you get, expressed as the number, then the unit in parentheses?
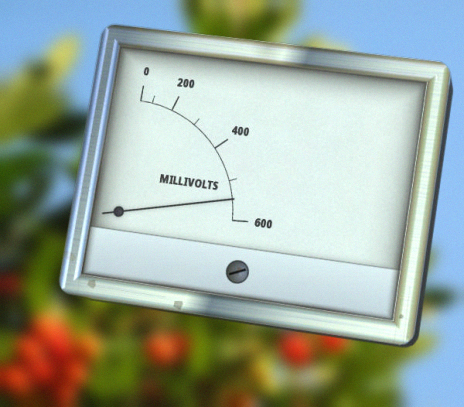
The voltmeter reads 550 (mV)
